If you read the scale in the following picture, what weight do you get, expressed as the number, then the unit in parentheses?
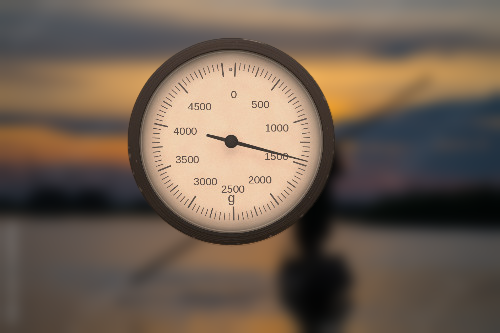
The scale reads 1450 (g)
